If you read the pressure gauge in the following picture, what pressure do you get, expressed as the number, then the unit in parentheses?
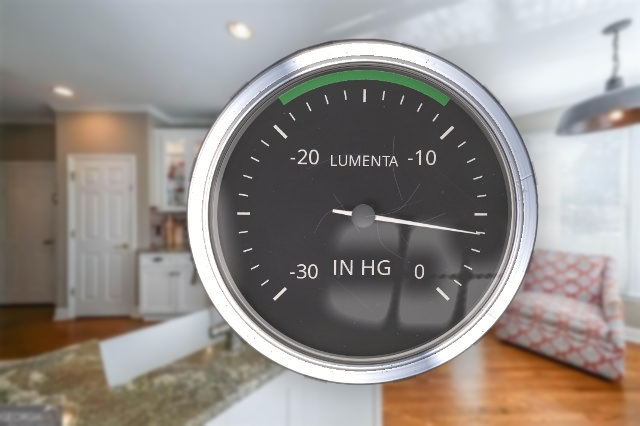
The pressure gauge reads -4 (inHg)
